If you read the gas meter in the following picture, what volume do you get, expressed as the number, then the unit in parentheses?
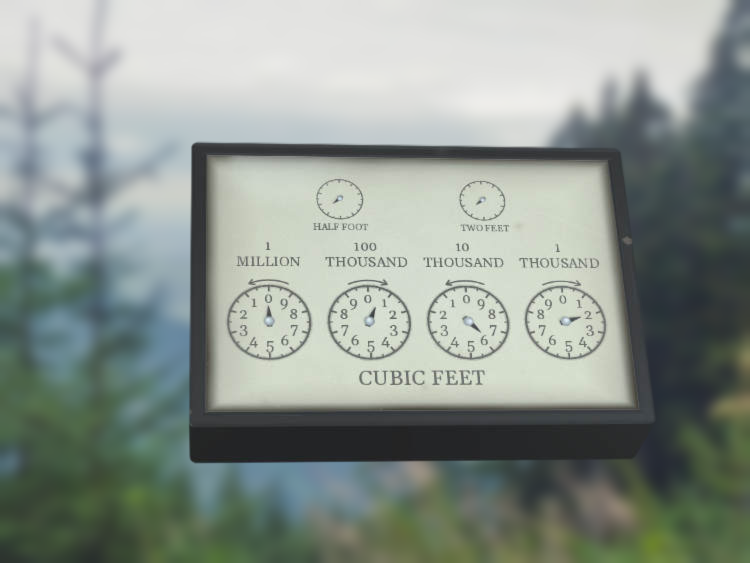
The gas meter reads 6200 (ft³)
